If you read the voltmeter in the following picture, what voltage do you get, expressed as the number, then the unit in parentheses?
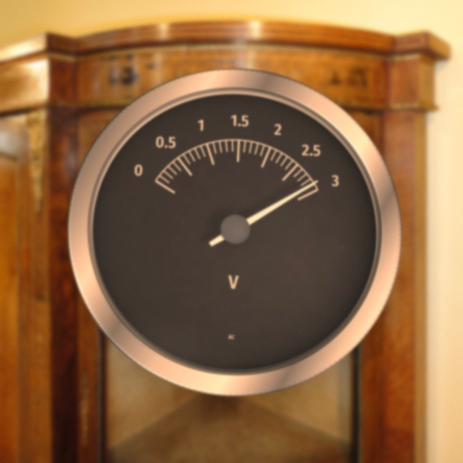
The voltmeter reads 2.9 (V)
